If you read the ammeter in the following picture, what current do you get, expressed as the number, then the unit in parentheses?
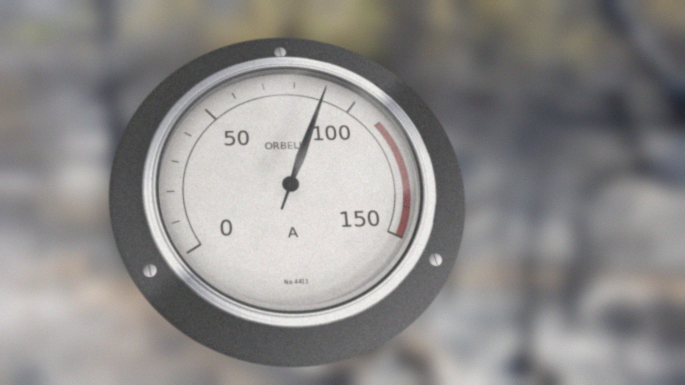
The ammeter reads 90 (A)
